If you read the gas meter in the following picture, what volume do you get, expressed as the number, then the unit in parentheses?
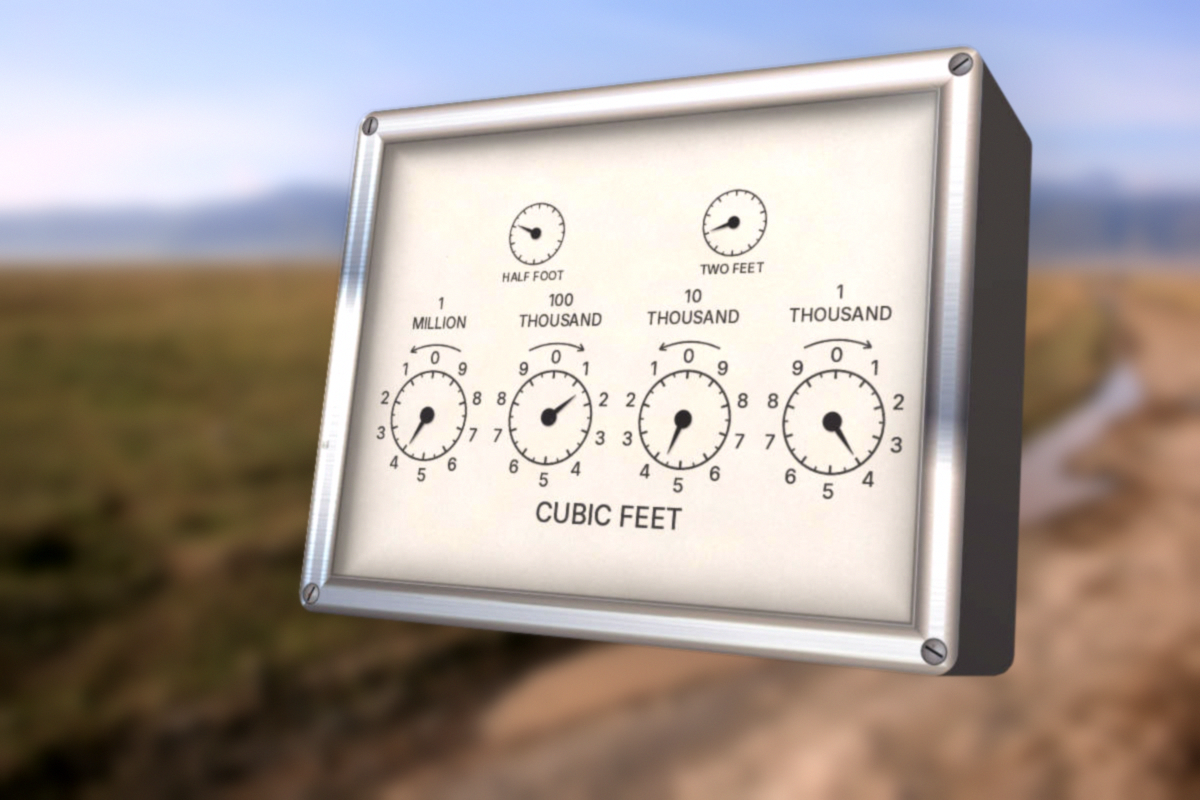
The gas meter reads 414400 (ft³)
